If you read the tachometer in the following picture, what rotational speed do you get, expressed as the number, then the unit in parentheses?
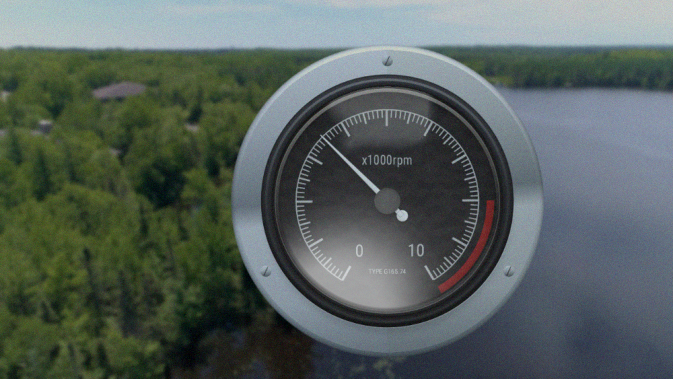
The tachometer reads 3500 (rpm)
